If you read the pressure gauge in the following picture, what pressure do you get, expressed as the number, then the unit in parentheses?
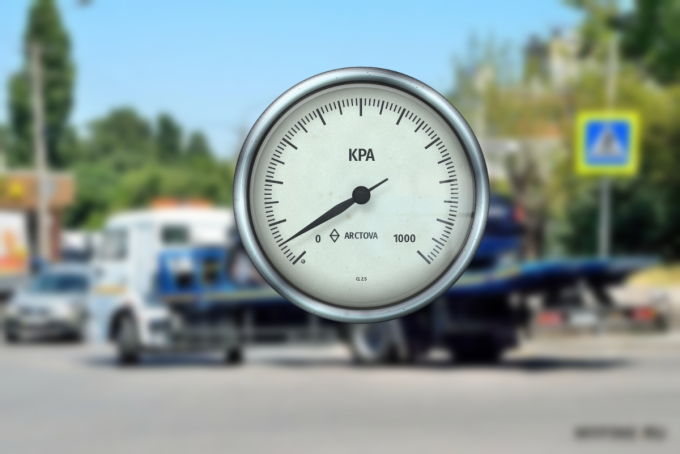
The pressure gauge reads 50 (kPa)
